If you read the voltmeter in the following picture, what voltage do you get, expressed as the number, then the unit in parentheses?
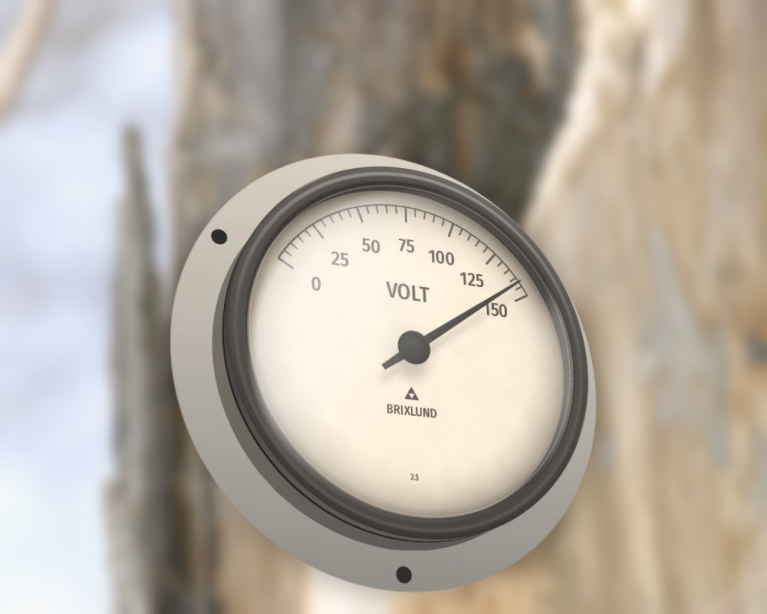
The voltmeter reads 142.5 (V)
